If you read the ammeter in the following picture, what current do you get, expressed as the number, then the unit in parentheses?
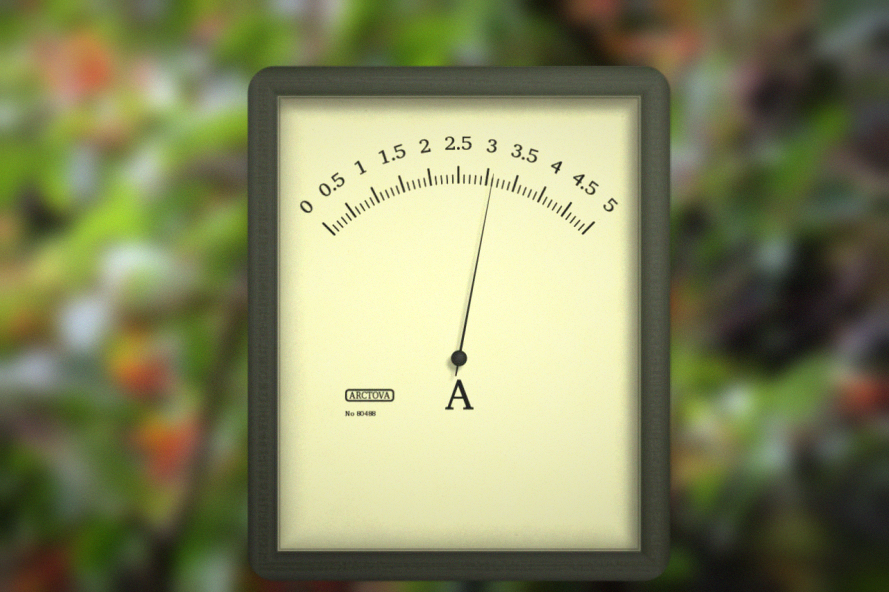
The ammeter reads 3.1 (A)
